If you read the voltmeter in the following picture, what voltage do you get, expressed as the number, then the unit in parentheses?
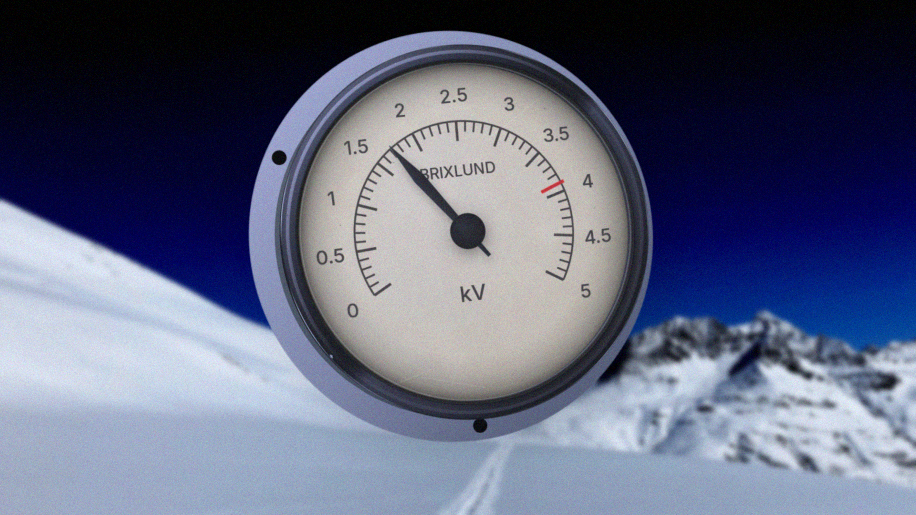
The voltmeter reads 1.7 (kV)
